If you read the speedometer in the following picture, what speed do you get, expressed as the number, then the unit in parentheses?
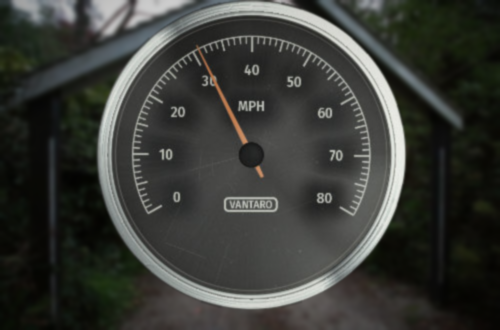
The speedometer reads 31 (mph)
